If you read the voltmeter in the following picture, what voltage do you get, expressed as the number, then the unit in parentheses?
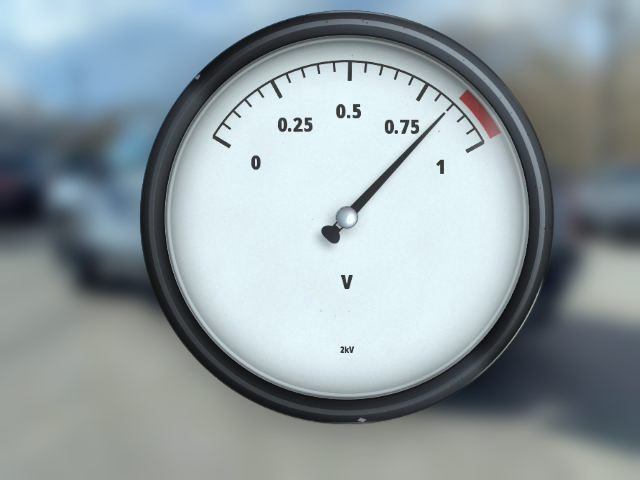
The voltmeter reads 0.85 (V)
